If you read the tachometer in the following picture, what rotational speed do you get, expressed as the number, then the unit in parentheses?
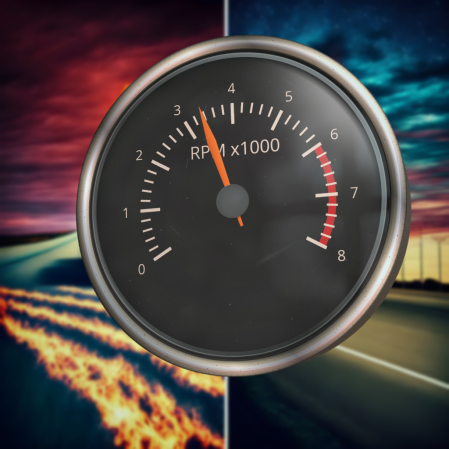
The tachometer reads 3400 (rpm)
